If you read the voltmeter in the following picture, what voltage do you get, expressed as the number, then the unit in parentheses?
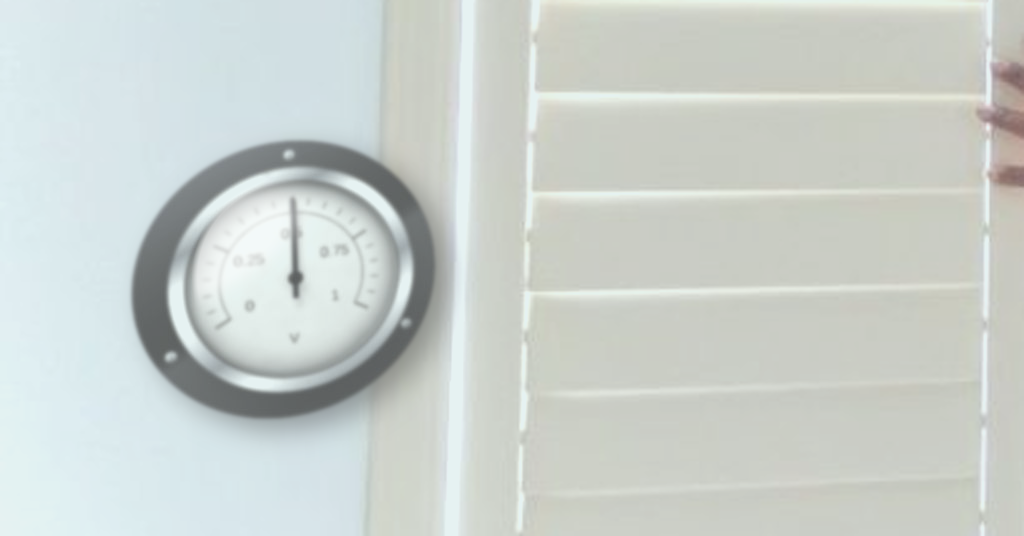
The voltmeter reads 0.5 (V)
